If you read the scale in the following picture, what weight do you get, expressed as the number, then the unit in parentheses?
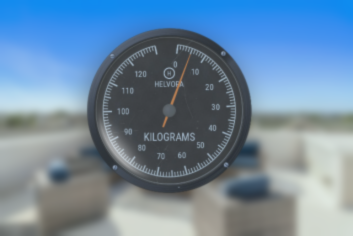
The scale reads 5 (kg)
